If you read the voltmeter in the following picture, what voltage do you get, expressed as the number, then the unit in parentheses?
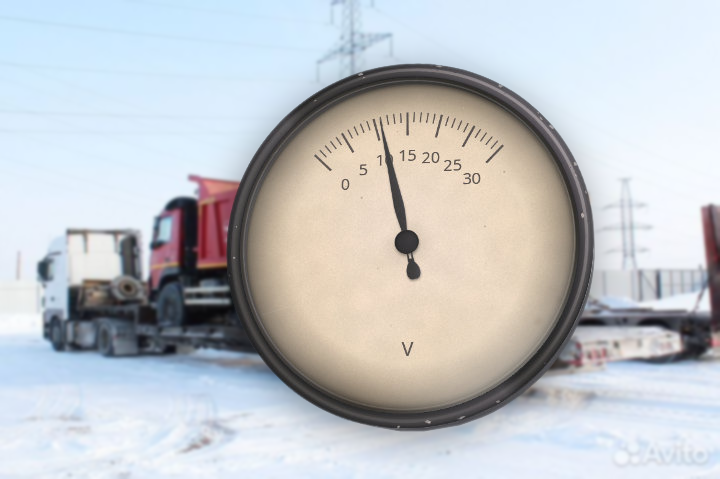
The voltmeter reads 11 (V)
